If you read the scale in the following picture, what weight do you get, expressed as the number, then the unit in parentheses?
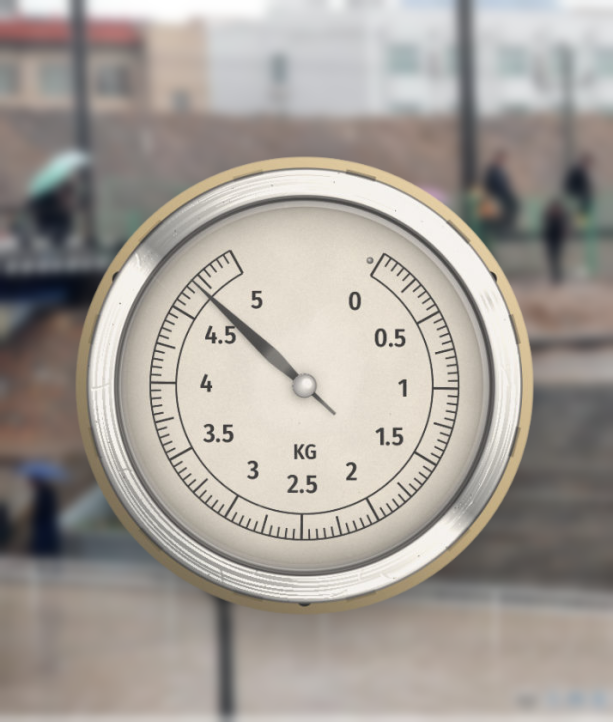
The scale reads 4.7 (kg)
